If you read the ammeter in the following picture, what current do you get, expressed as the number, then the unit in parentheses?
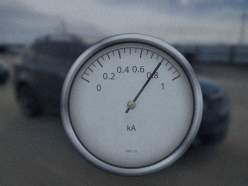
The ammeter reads 0.8 (kA)
